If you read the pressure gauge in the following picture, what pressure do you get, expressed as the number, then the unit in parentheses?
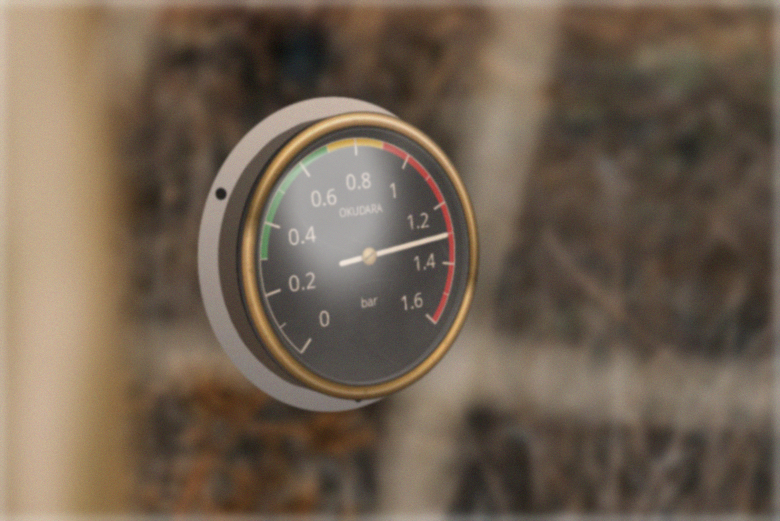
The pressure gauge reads 1.3 (bar)
